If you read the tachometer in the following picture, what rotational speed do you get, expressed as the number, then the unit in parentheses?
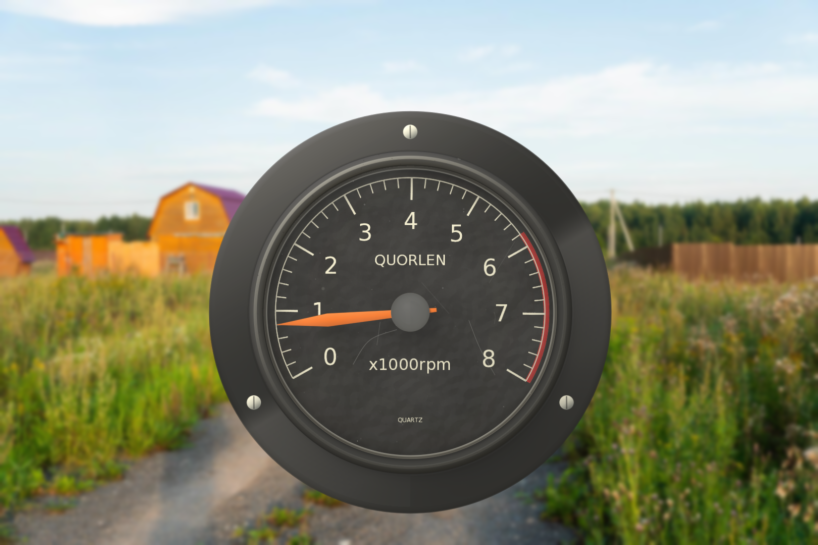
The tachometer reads 800 (rpm)
